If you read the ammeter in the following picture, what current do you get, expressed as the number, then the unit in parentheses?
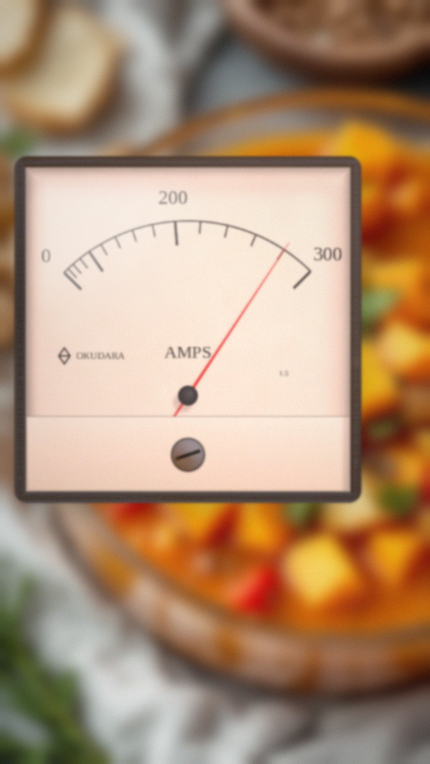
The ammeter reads 280 (A)
